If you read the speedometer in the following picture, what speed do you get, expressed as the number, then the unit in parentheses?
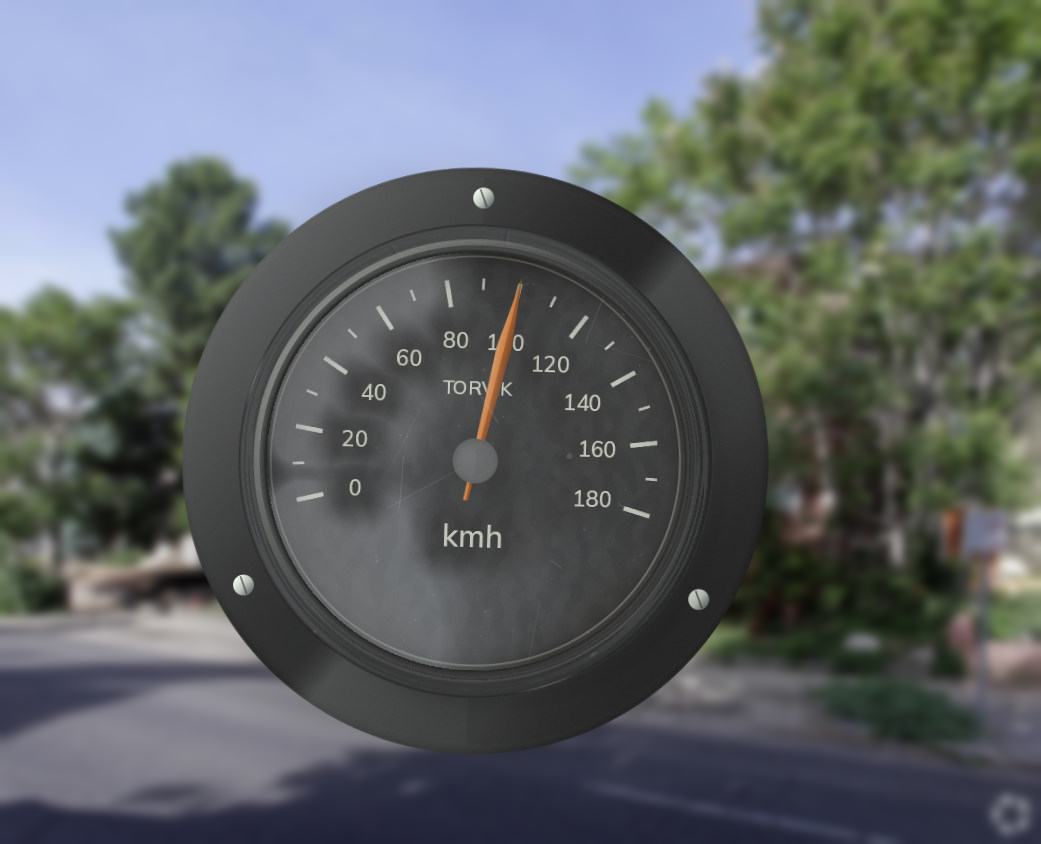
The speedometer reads 100 (km/h)
